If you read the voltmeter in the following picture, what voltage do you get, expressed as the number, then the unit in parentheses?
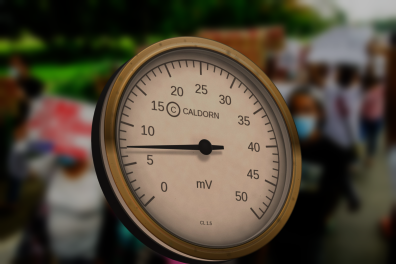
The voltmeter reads 7 (mV)
